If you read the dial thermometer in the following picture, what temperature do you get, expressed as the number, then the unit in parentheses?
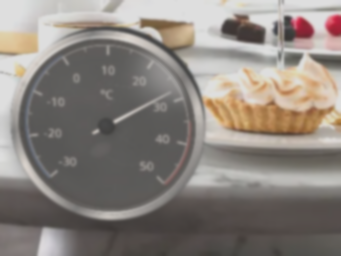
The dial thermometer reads 27.5 (°C)
